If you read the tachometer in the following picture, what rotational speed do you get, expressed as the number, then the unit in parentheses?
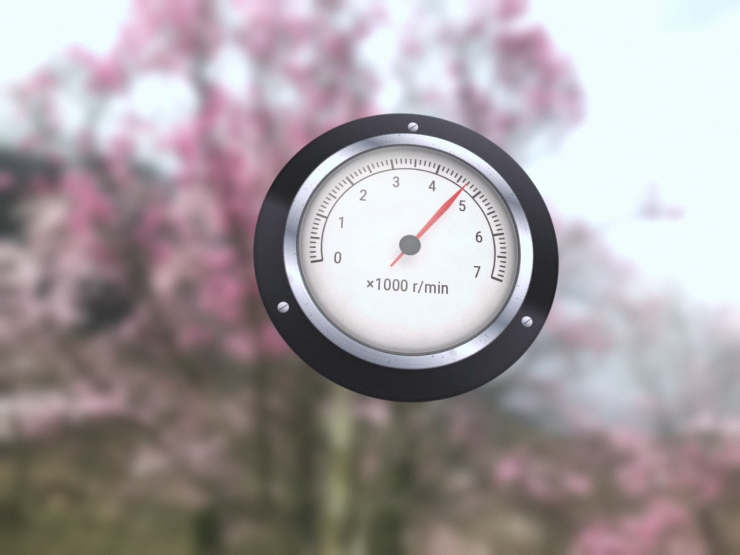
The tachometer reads 4700 (rpm)
